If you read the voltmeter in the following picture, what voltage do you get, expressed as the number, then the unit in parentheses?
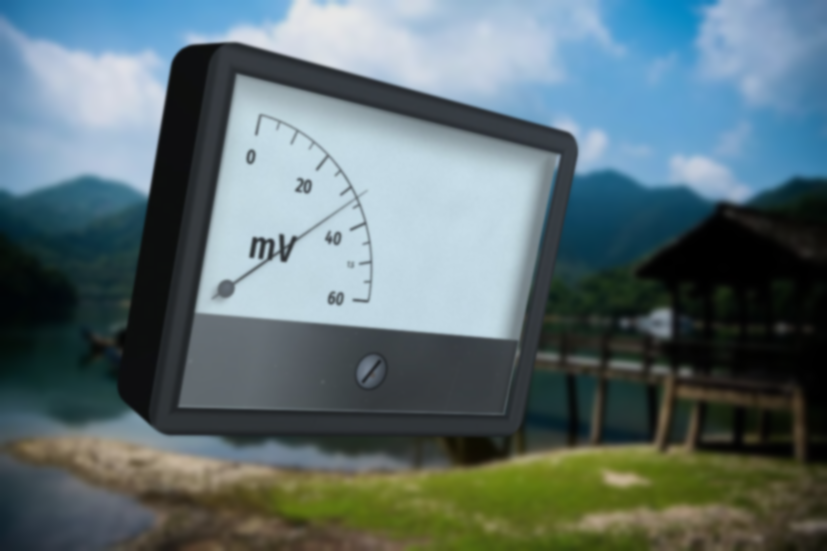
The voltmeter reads 32.5 (mV)
